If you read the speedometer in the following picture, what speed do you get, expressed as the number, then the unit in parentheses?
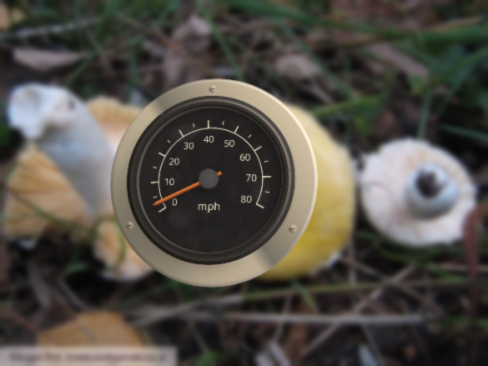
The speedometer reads 2.5 (mph)
